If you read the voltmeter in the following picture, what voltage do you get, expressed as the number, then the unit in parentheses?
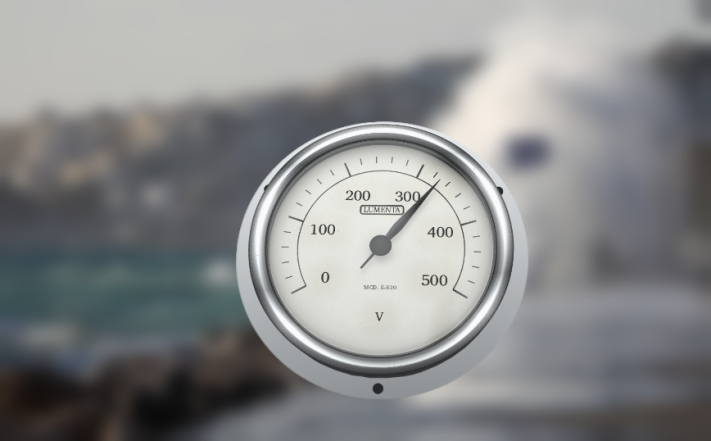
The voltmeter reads 330 (V)
